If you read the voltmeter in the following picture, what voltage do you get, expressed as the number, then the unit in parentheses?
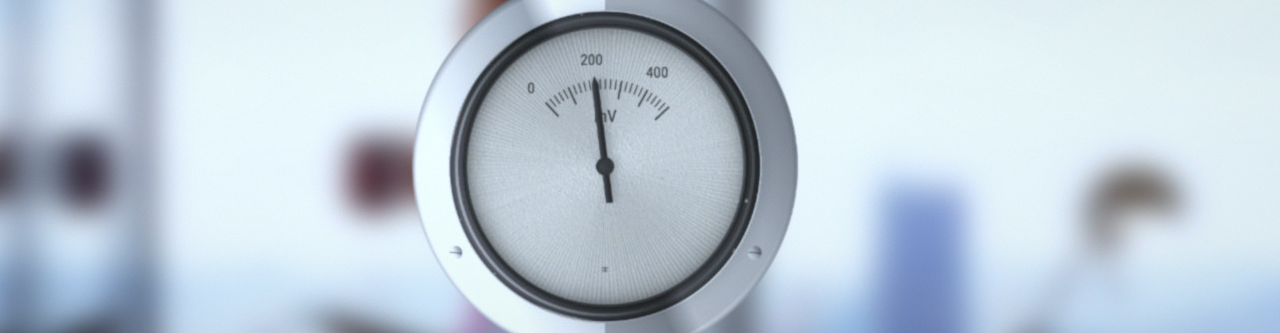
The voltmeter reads 200 (mV)
